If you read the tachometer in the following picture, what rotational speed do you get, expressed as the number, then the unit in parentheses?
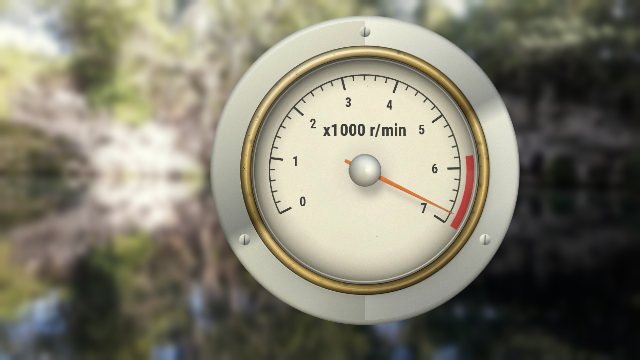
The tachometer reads 6800 (rpm)
